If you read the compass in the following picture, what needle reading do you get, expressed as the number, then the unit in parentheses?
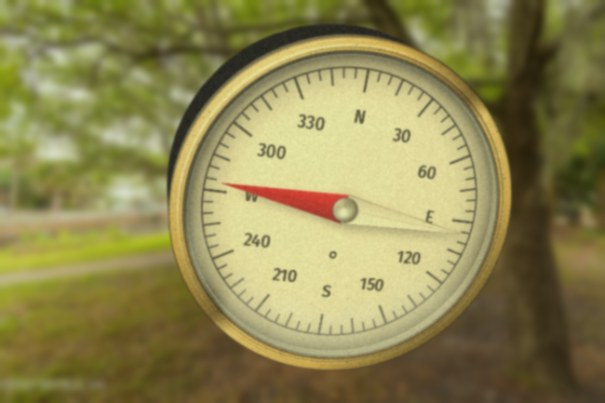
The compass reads 275 (°)
